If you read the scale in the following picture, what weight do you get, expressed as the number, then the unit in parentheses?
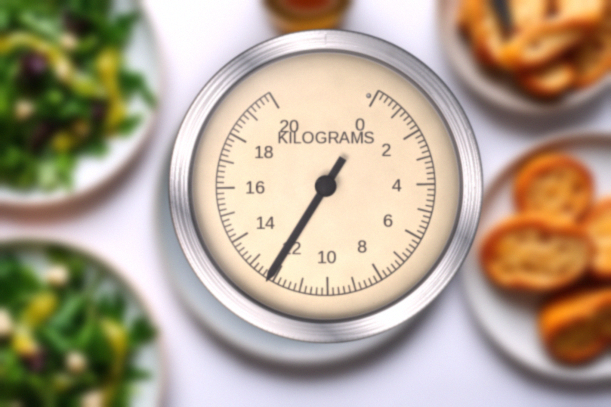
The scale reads 12.2 (kg)
